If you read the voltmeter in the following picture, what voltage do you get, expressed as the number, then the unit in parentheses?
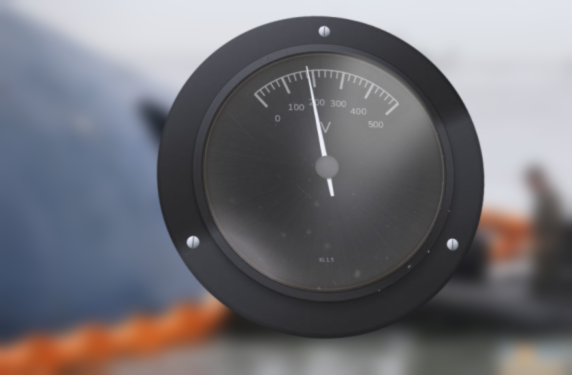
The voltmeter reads 180 (V)
